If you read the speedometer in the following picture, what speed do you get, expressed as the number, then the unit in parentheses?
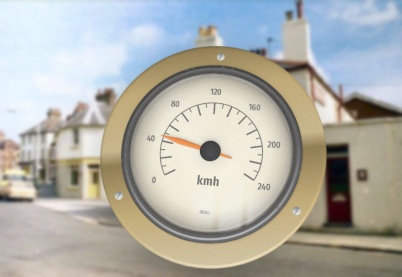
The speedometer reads 45 (km/h)
